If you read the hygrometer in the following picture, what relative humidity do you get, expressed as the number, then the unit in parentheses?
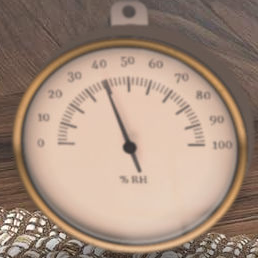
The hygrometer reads 40 (%)
